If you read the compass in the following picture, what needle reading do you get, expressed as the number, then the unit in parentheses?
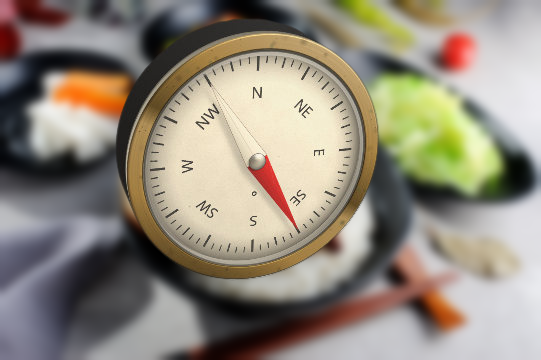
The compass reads 150 (°)
